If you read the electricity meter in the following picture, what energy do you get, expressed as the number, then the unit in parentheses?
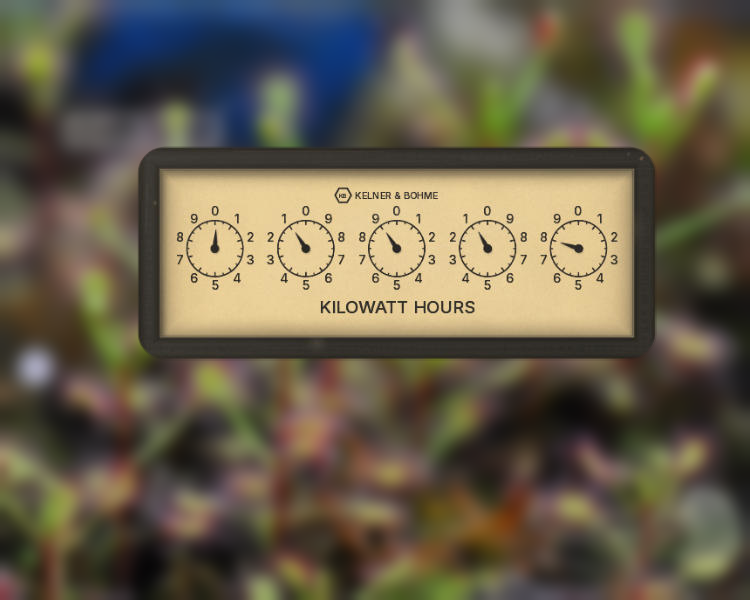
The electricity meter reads 908 (kWh)
